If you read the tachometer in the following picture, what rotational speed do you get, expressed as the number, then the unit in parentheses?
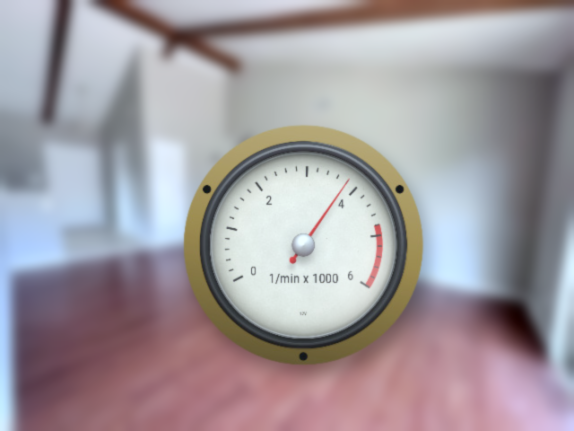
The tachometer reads 3800 (rpm)
